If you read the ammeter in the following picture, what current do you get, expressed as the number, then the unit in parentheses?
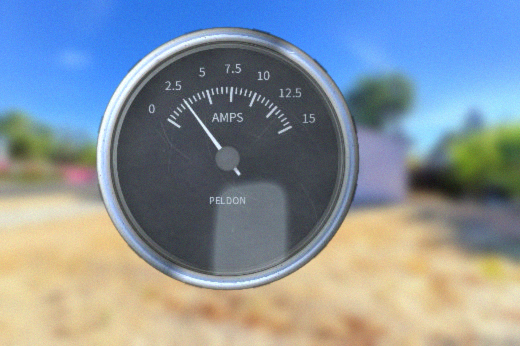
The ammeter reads 2.5 (A)
